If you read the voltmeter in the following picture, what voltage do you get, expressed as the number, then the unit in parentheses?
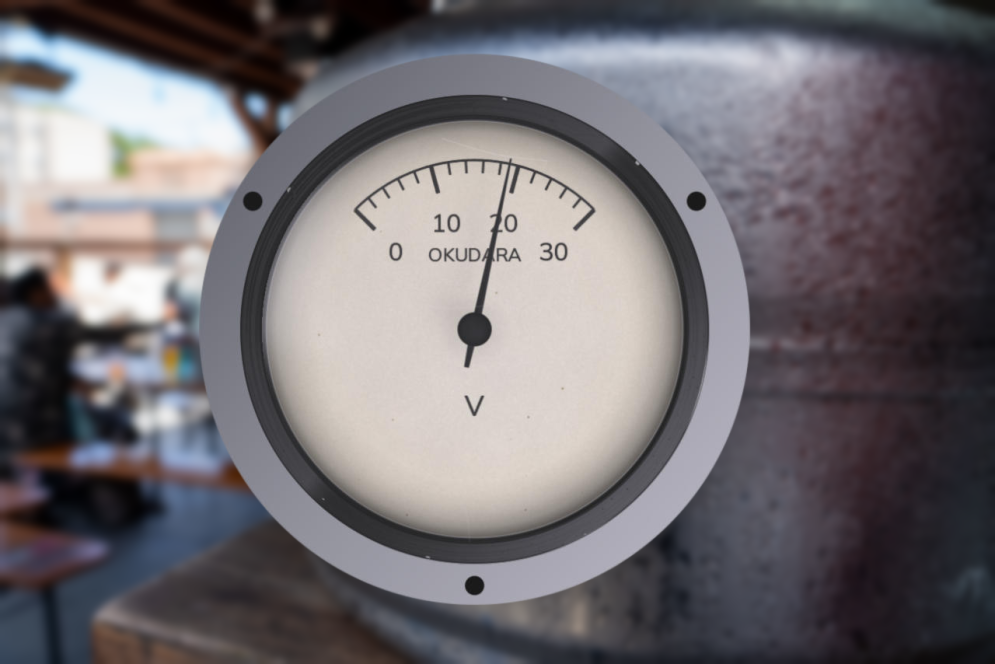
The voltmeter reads 19 (V)
